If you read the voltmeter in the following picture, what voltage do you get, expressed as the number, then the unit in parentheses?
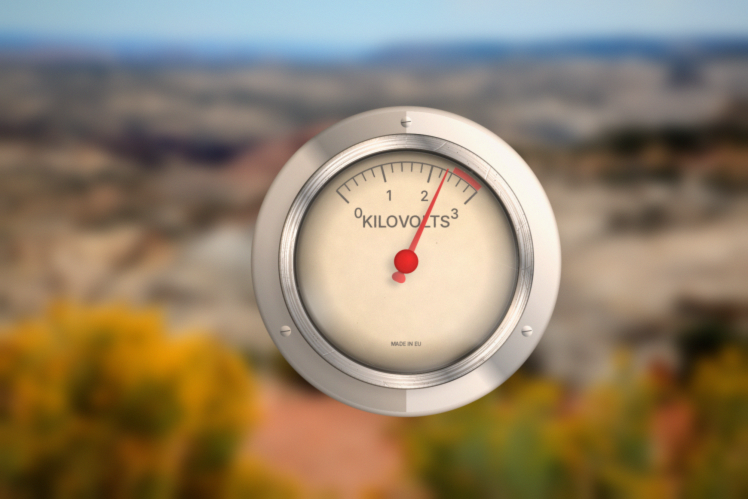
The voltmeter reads 2.3 (kV)
